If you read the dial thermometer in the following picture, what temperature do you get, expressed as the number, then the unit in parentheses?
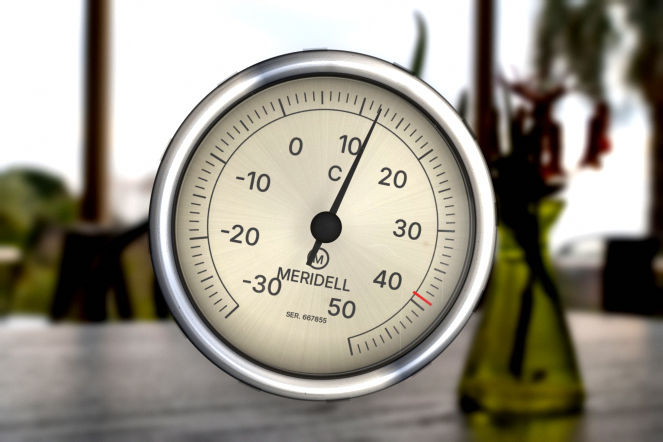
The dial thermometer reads 12 (°C)
